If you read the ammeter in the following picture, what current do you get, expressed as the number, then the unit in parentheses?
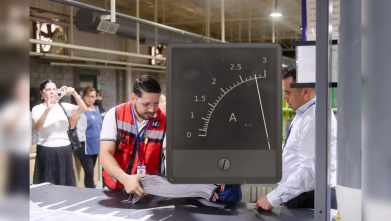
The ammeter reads 2.8 (A)
